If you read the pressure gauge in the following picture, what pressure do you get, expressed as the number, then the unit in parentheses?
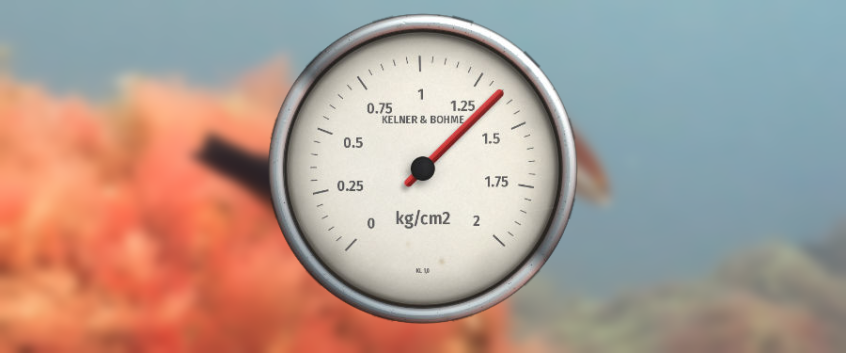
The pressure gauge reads 1.35 (kg/cm²)
